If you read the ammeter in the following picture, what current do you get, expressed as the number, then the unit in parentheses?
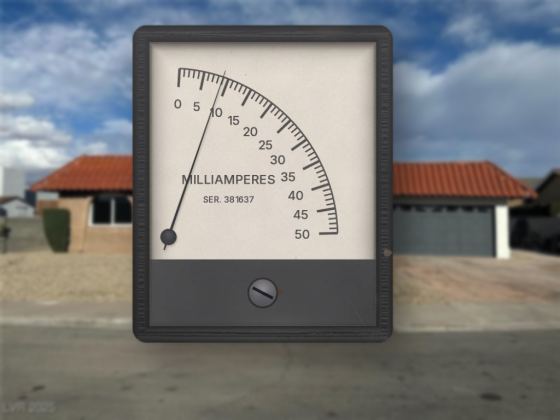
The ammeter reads 9 (mA)
